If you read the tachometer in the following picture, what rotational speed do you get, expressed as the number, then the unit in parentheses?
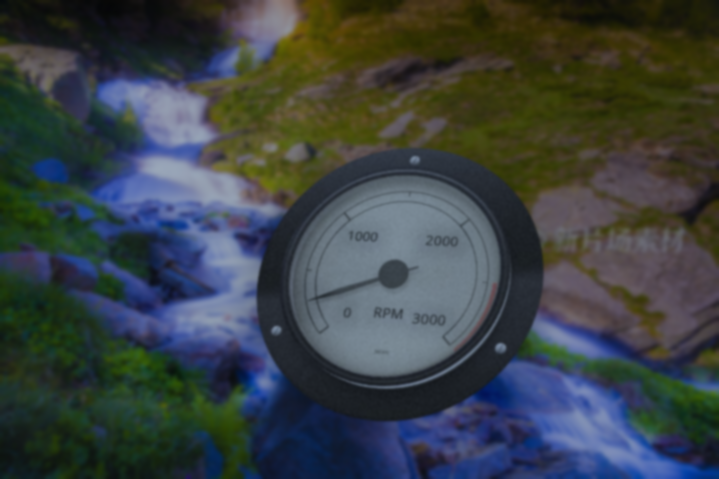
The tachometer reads 250 (rpm)
